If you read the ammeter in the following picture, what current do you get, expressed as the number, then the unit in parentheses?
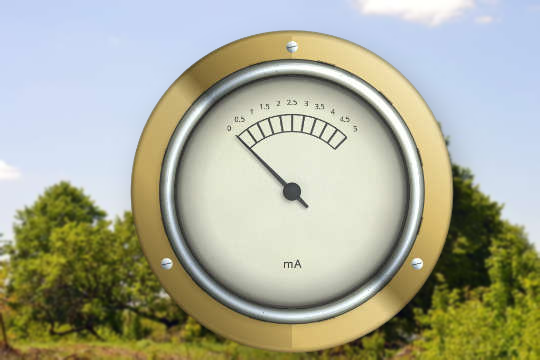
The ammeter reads 0 (mA)
